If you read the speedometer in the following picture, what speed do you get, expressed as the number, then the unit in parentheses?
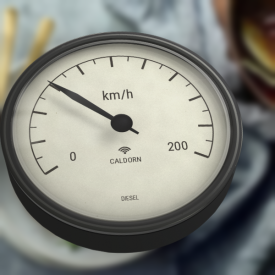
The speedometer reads 60 (km/h)
